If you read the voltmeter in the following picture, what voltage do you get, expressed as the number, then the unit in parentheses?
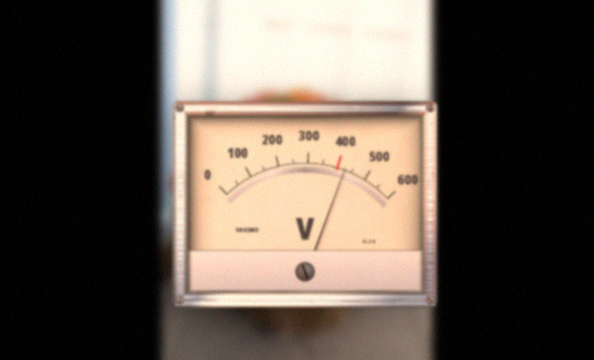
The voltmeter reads 425 (V)
